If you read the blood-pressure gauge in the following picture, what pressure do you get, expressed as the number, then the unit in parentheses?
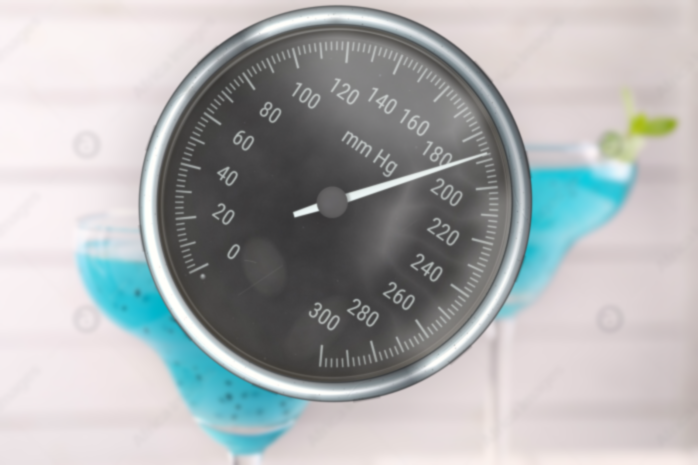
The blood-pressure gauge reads 188 (mmHg)
